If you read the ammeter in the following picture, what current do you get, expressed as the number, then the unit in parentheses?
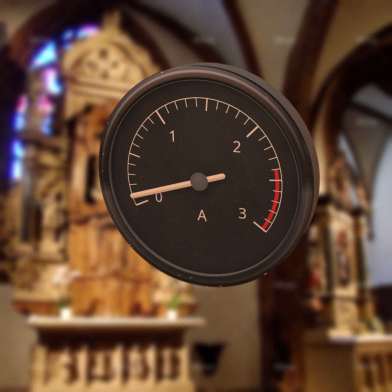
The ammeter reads 0.1 (A)
